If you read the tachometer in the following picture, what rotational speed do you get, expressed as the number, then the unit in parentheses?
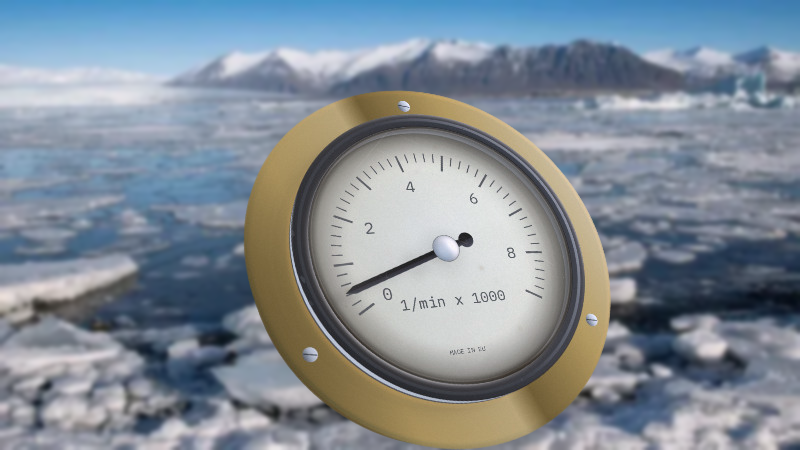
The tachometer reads 400 (rpm)
